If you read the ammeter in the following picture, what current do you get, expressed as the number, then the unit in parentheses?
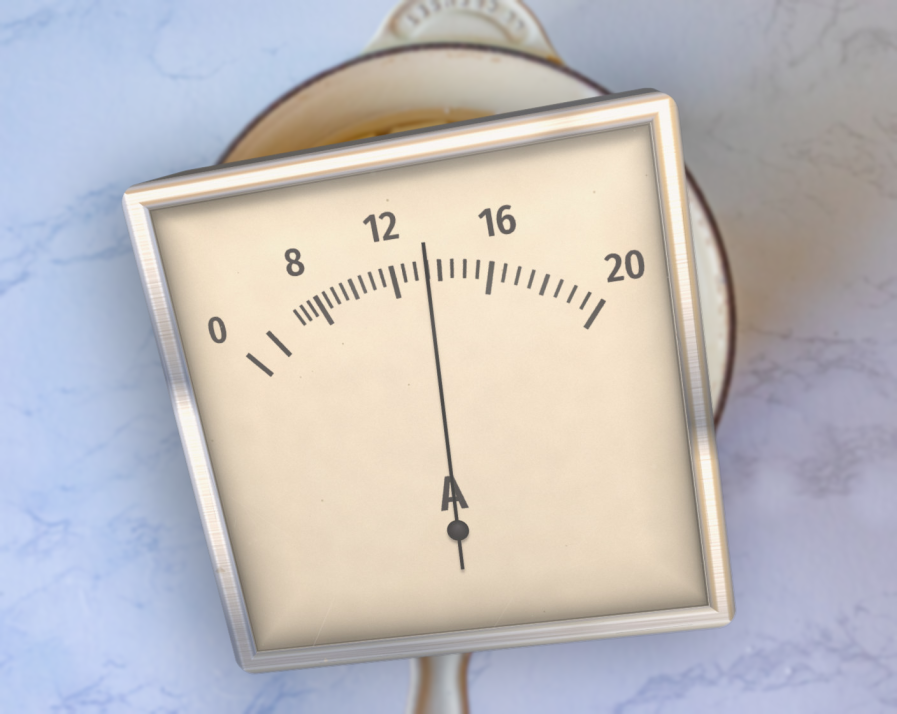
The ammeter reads 13.5 (A)
